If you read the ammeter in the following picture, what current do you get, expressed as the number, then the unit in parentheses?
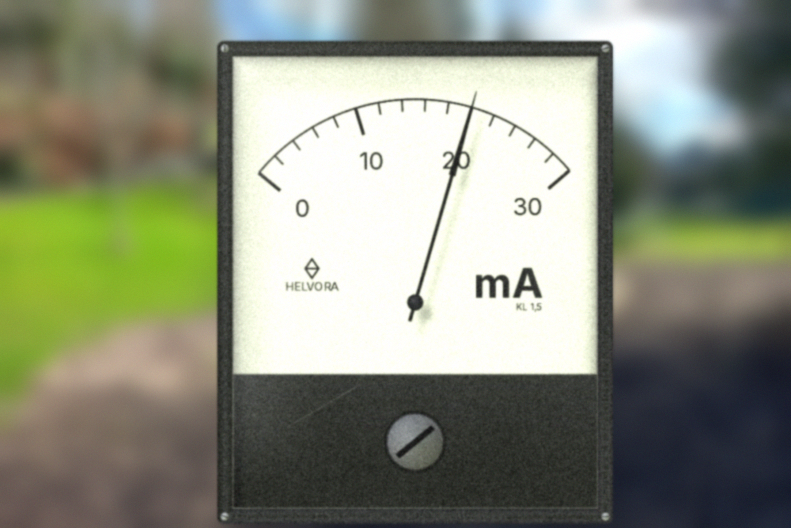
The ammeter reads 20 (mA)
